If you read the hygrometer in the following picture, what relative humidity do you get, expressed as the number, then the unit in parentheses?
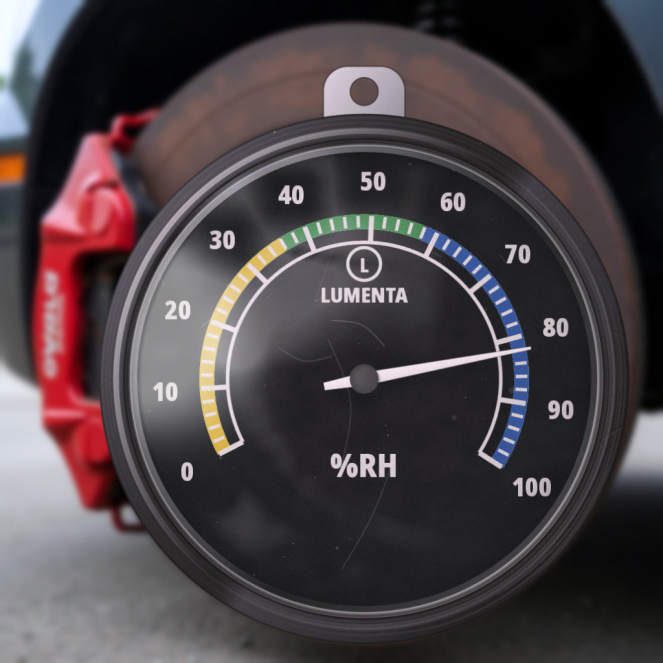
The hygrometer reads 82 (%)
